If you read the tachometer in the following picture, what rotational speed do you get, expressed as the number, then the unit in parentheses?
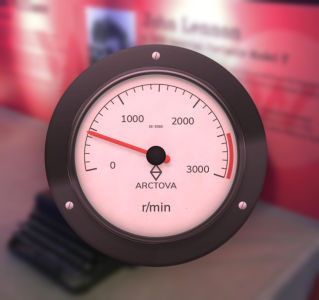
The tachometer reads 450 (rpm)
